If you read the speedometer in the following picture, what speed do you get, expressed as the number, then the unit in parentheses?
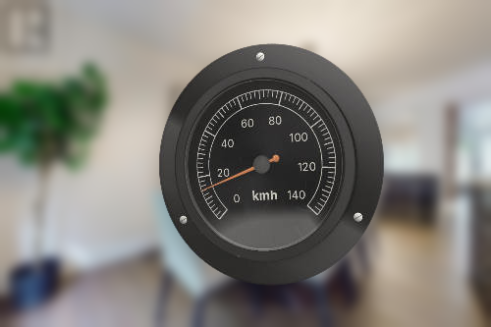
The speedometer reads 14 (km/h)
